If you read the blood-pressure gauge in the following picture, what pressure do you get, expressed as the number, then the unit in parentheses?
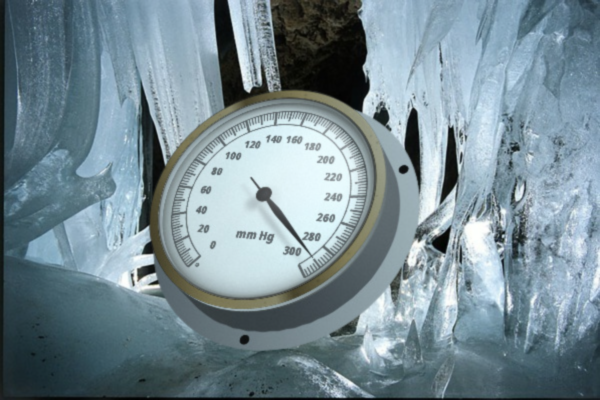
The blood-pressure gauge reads 290 (mmHg)
